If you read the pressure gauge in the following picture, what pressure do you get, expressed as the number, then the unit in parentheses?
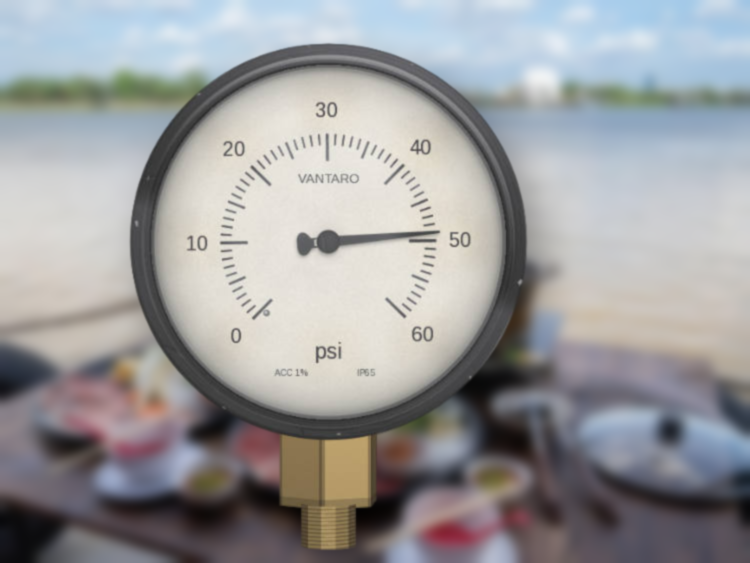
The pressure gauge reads 49 (psi)
